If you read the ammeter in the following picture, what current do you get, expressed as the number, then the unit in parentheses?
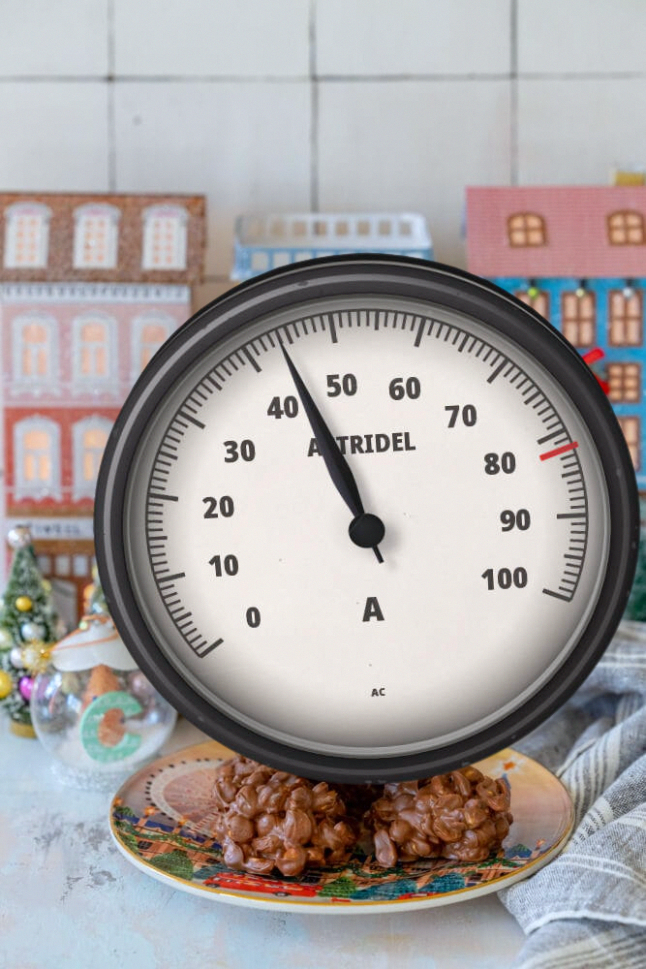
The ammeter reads 44 (A)
